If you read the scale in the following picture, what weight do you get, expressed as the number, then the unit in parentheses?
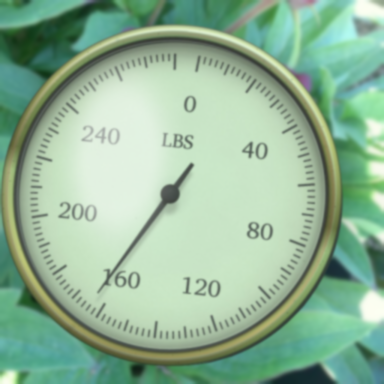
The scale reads 164 (lb)
